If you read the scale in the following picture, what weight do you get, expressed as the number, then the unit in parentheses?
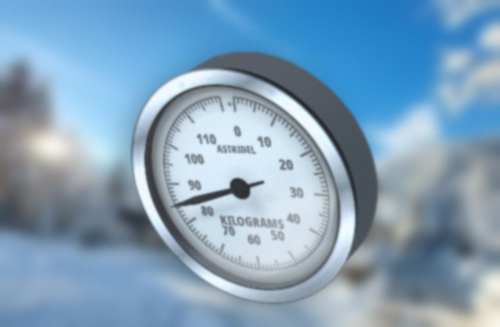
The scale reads 85 (kg)
